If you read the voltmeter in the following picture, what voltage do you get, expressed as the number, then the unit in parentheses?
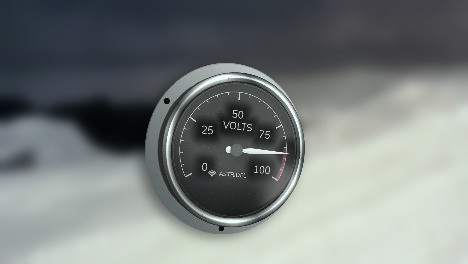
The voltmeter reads 87.5 (V)
